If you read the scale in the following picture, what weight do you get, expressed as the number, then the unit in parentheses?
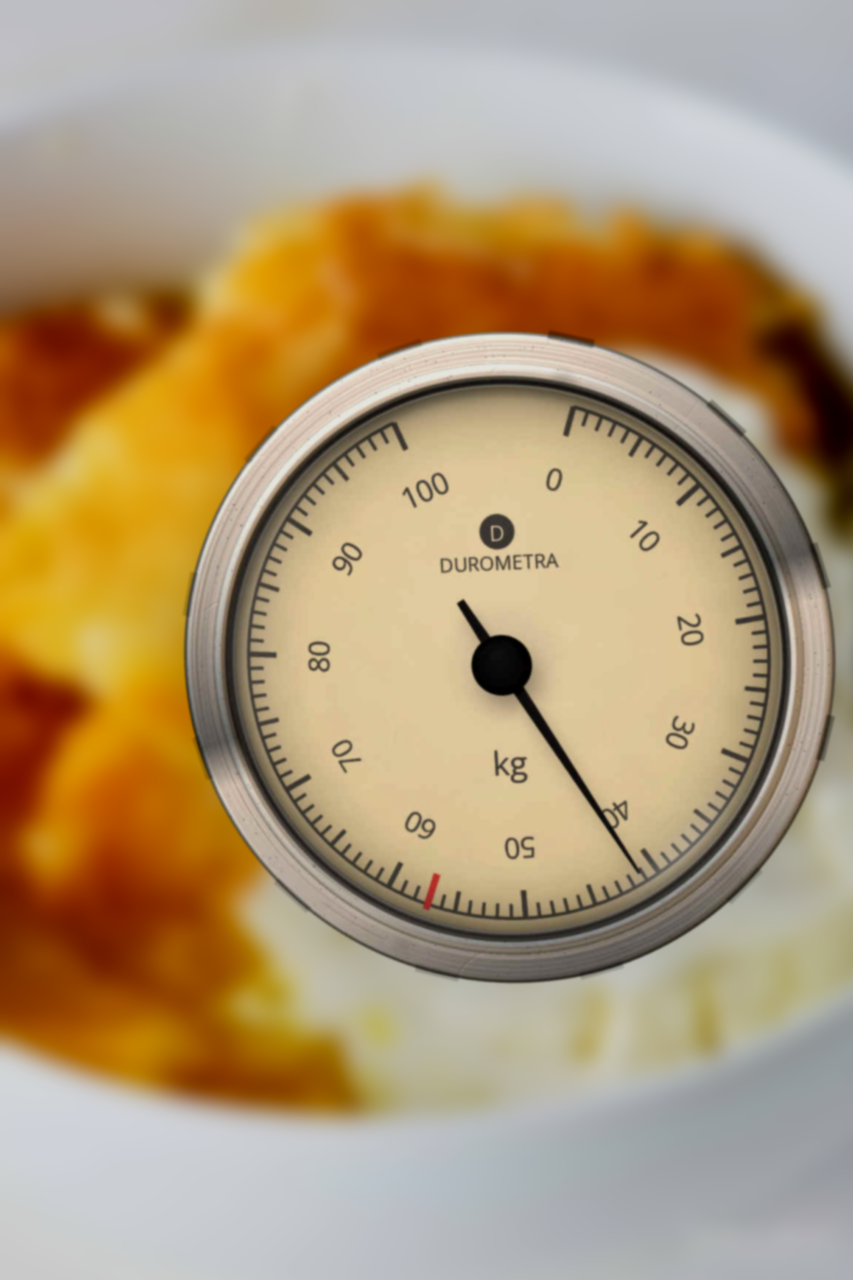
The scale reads 41 (kg)
